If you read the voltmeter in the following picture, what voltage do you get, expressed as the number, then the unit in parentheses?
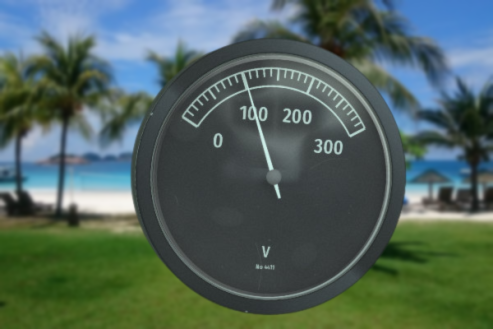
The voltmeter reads 100 (V)
